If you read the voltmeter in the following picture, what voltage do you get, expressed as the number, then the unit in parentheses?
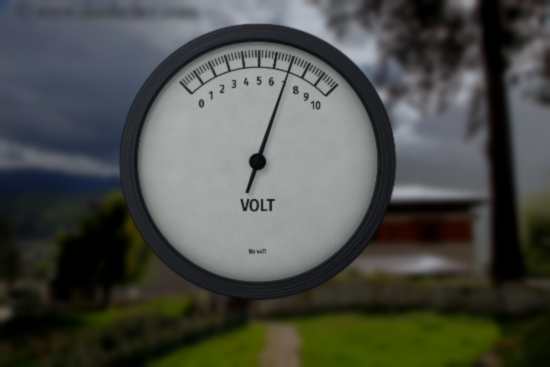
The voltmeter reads 7 (V)
